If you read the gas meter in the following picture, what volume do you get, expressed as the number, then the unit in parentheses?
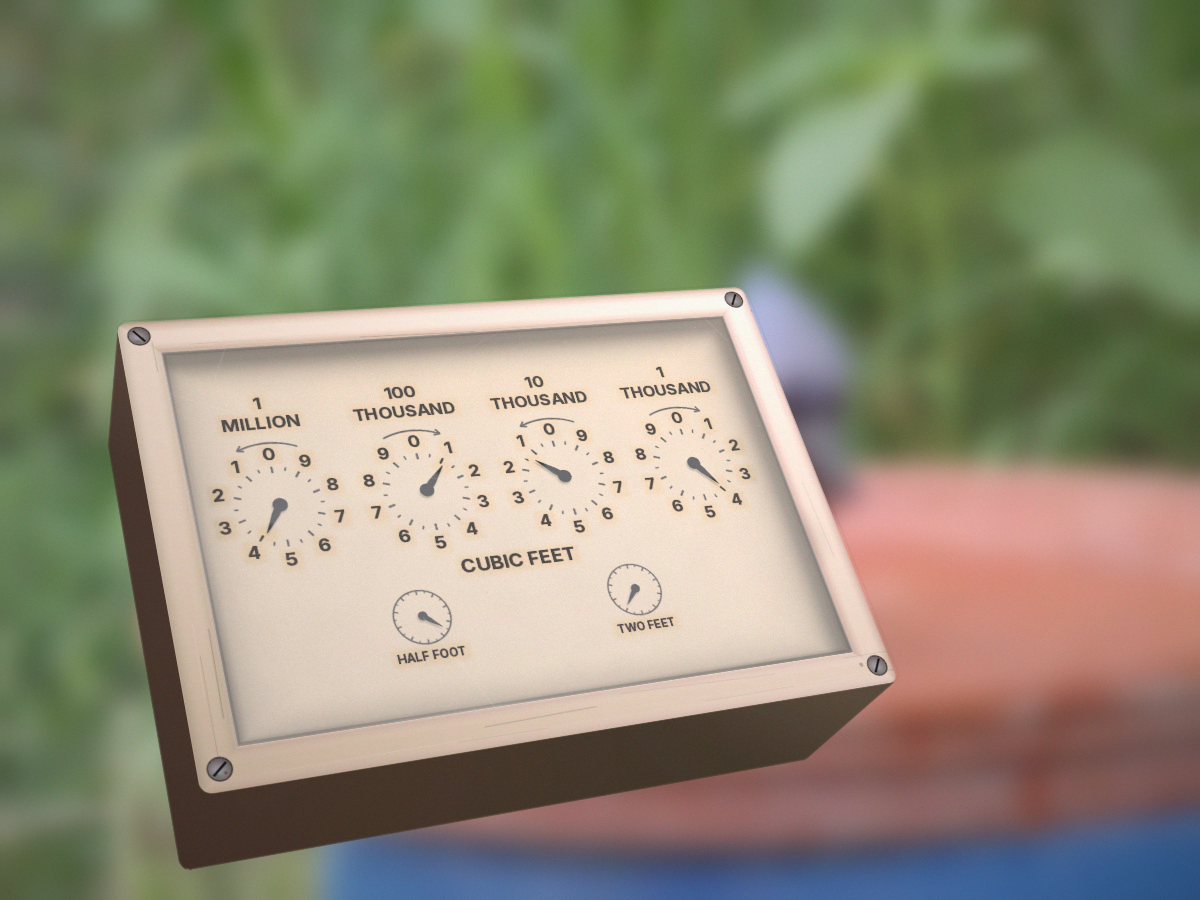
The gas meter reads 411400 (ft³)
